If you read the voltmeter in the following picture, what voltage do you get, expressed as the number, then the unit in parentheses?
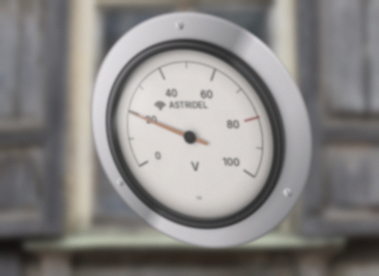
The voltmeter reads 20 (V)
